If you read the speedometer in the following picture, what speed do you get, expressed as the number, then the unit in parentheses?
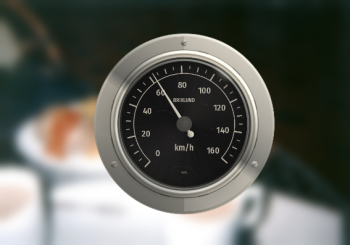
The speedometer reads 62.5 (km/h)
